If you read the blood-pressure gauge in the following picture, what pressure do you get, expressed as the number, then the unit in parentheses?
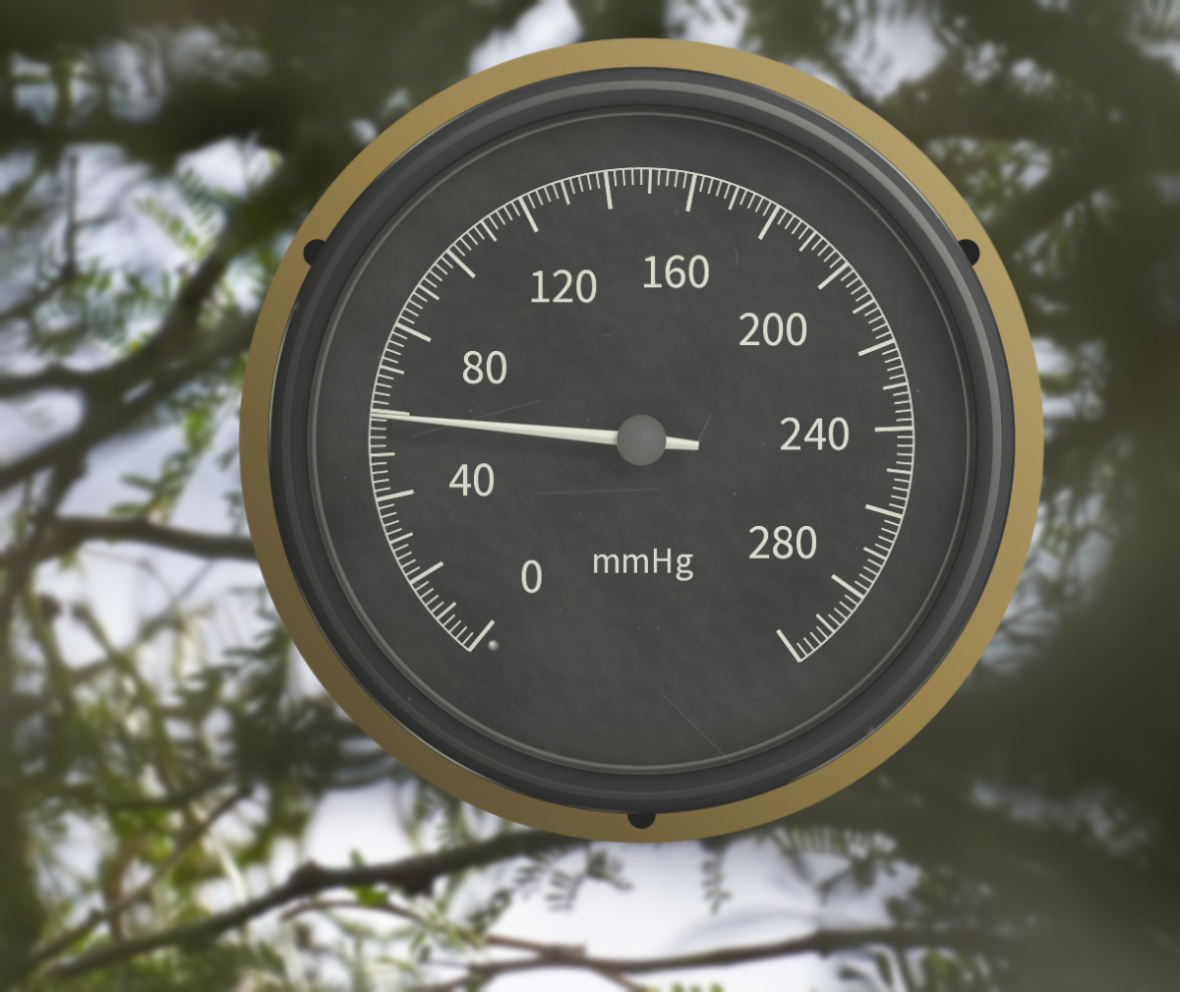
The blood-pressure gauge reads 59 (mmHg)
